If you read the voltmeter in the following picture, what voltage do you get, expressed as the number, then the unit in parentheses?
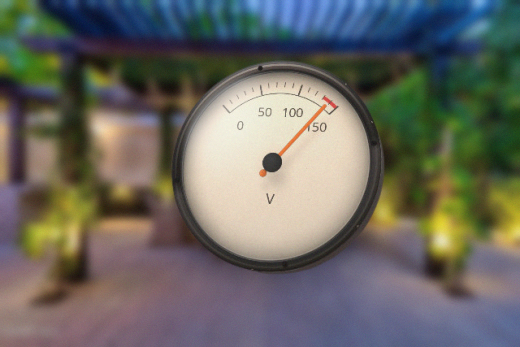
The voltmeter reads 140 (V)
